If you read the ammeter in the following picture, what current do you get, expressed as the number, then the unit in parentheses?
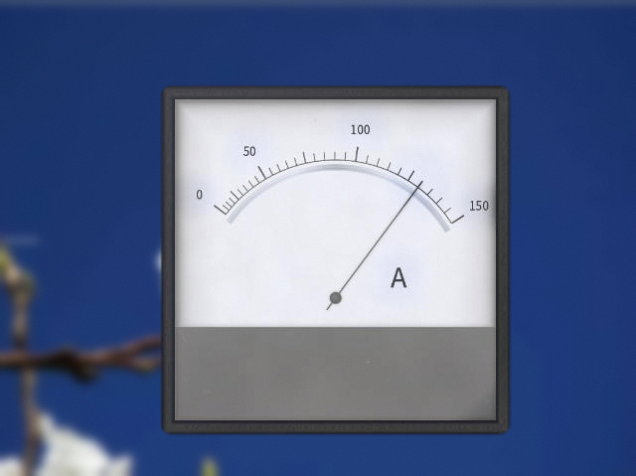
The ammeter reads 130 (A)
